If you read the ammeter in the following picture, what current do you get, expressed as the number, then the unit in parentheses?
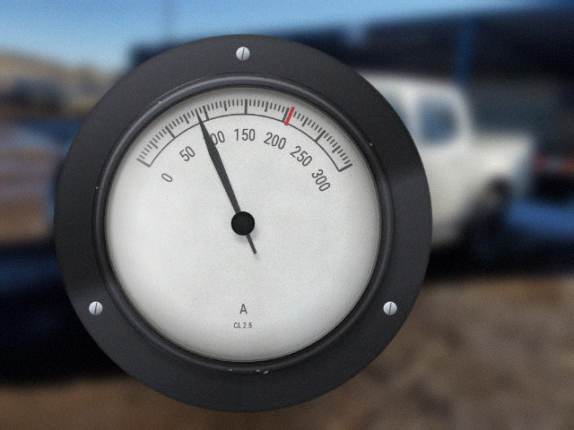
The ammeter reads 90 (A)
